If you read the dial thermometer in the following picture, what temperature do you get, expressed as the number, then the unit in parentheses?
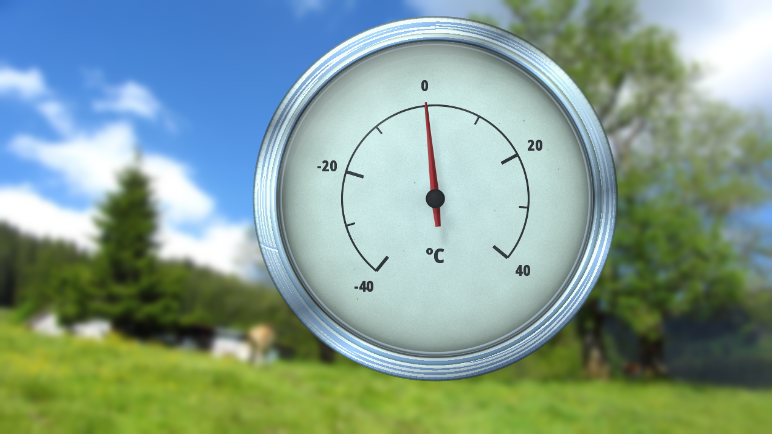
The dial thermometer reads 0 (°C)
